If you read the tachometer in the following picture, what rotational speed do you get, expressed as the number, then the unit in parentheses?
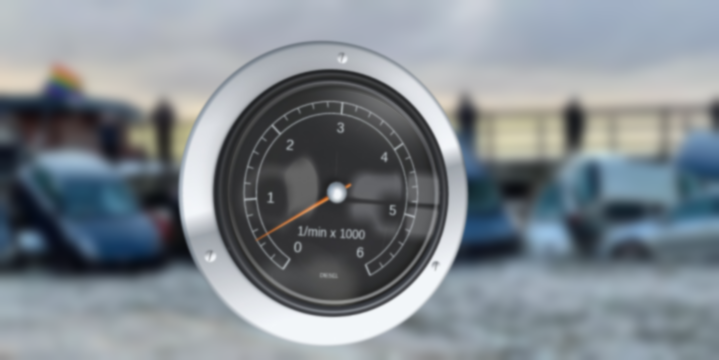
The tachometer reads 500 (rpm)
